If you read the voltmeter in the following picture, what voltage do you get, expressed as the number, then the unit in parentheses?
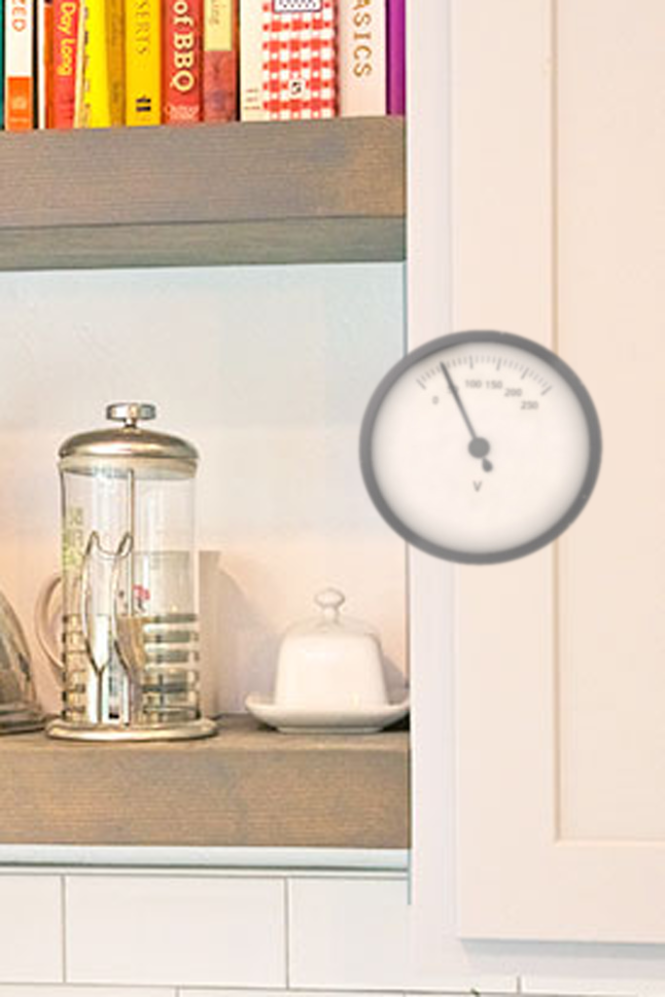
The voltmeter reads 50 (V)
